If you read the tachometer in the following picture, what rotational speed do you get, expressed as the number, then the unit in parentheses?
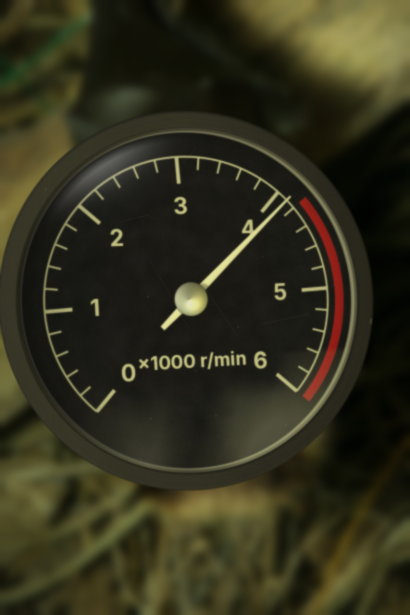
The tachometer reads 4100 (rpm)
